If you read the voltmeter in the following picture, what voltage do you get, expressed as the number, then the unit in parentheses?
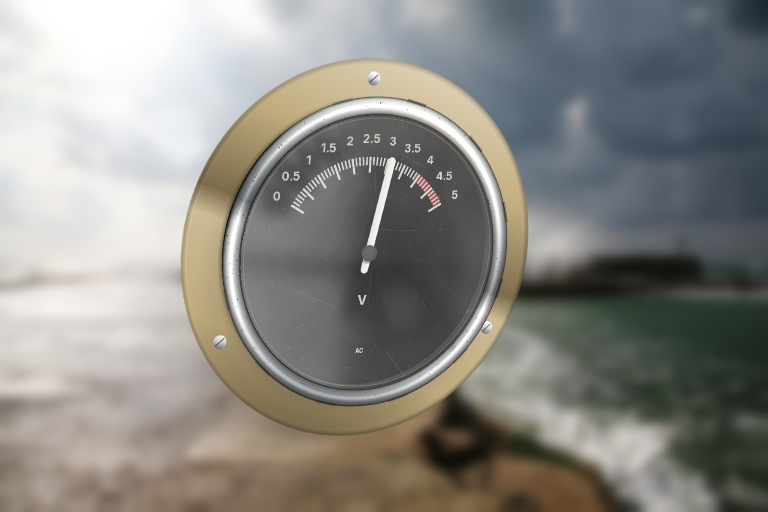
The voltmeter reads 3 (V)
